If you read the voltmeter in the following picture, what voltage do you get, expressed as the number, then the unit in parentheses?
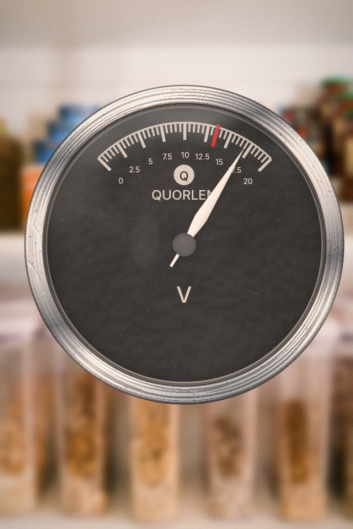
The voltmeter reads 17 (V)
